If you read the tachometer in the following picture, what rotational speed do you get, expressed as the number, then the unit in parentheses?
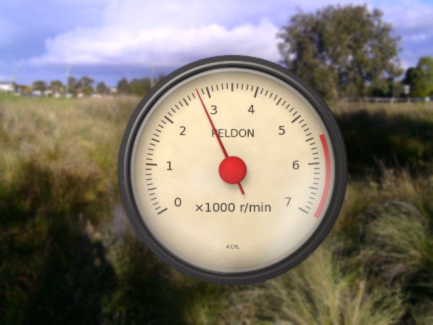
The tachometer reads 2800 (rpm)
